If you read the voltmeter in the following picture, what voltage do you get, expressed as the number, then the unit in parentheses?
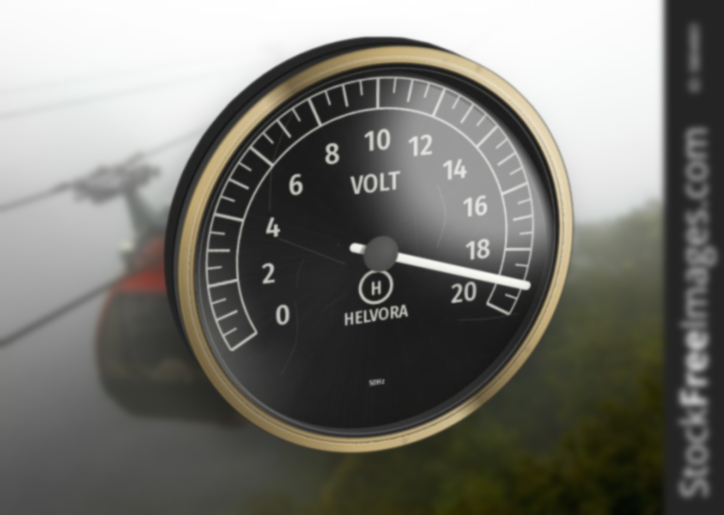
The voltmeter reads 19 (V)
